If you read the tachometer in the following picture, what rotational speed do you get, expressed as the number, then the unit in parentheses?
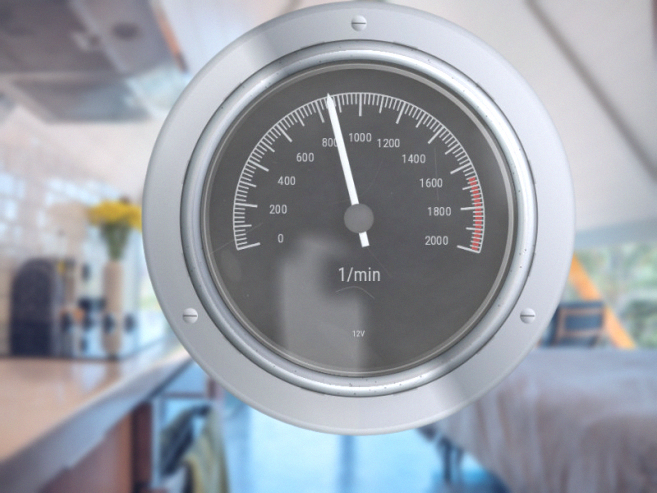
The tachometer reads 860 (rpm)
